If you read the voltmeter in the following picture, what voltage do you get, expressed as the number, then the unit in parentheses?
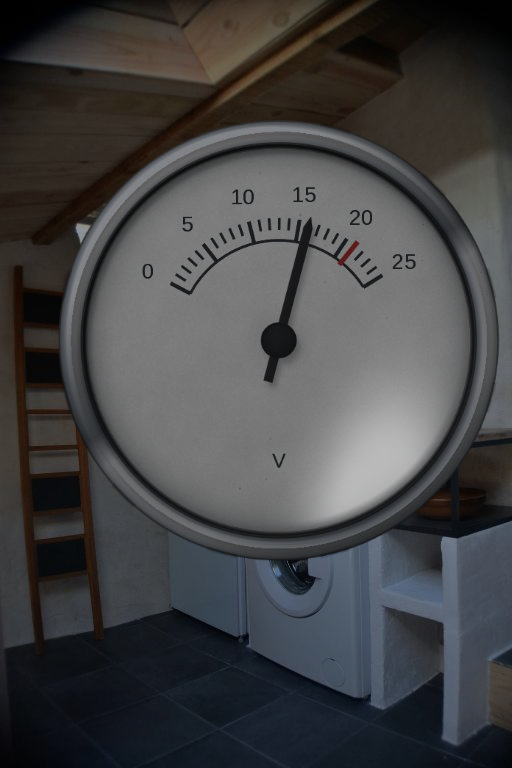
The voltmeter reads 16 (V)
